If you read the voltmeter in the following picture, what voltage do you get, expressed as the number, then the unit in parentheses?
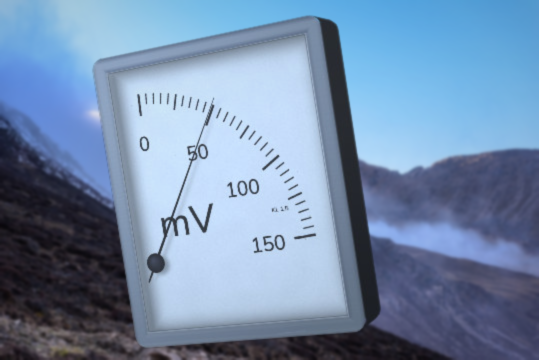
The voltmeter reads 50 (mV)
